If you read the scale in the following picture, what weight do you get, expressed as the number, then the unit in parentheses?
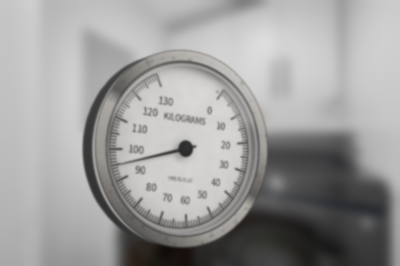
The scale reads 95 (kg)
